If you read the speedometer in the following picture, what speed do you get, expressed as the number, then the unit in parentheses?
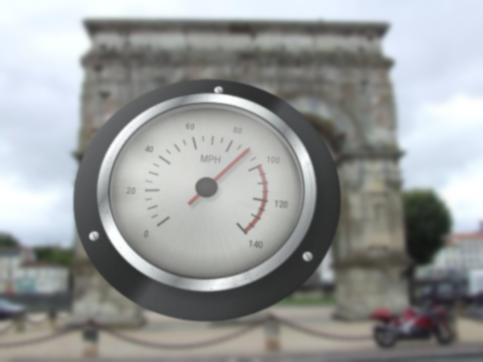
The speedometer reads 90 (mph)
